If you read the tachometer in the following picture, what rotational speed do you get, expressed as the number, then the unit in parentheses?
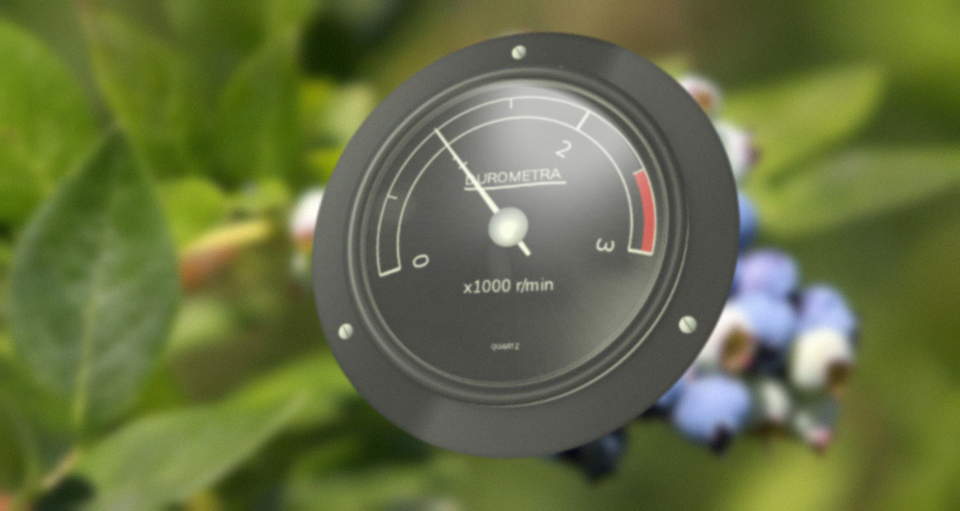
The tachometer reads 1000 (rpm)
